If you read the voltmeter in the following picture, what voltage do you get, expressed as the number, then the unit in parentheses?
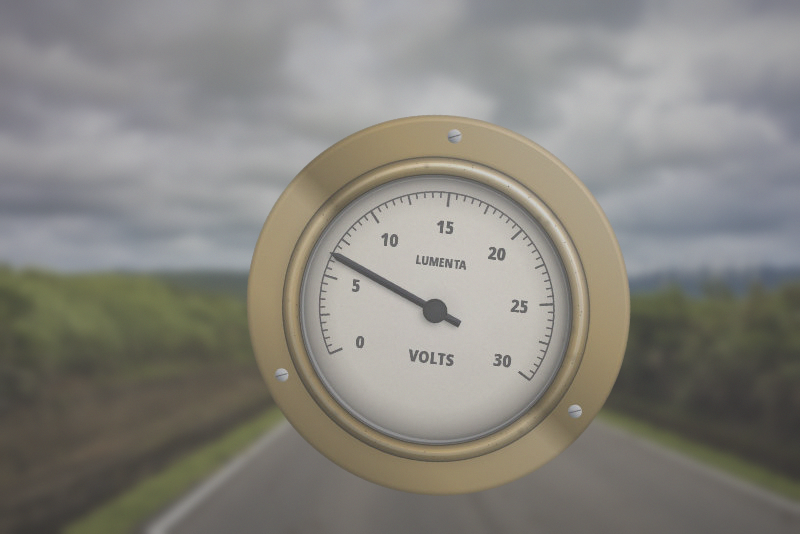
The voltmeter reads 6.5 (V)
